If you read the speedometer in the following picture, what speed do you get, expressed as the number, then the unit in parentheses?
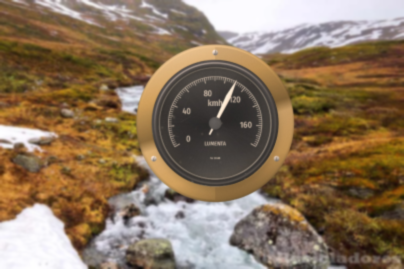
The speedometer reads 110 (km/h)
